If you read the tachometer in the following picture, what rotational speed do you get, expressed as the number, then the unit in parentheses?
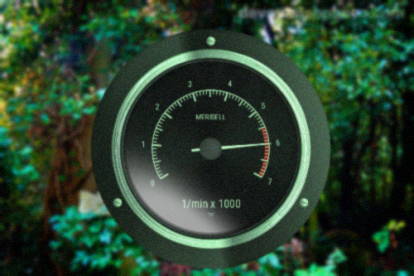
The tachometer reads 6000 (rpm)
